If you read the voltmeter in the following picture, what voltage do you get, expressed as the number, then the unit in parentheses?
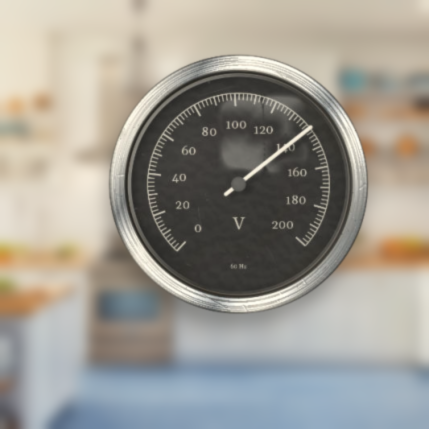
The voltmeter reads 140 (V)
